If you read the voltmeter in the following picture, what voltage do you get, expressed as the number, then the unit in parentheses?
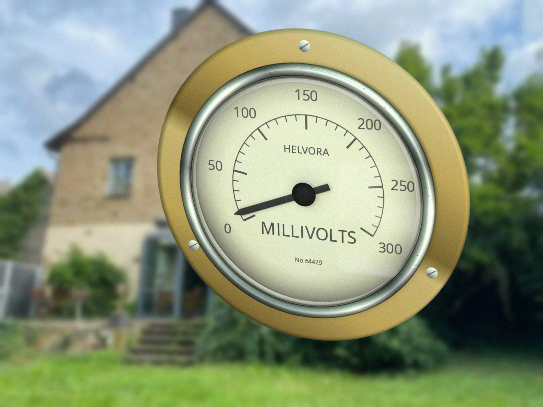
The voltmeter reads 10 (mV)
